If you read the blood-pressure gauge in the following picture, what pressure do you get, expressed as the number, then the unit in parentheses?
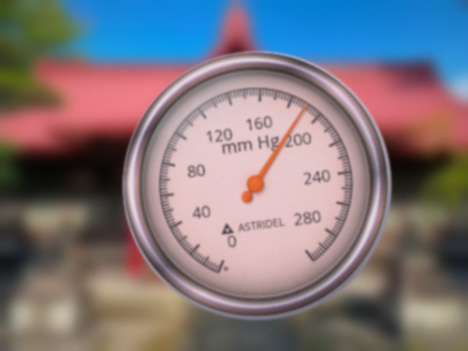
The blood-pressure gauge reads 190 (mmHg)
